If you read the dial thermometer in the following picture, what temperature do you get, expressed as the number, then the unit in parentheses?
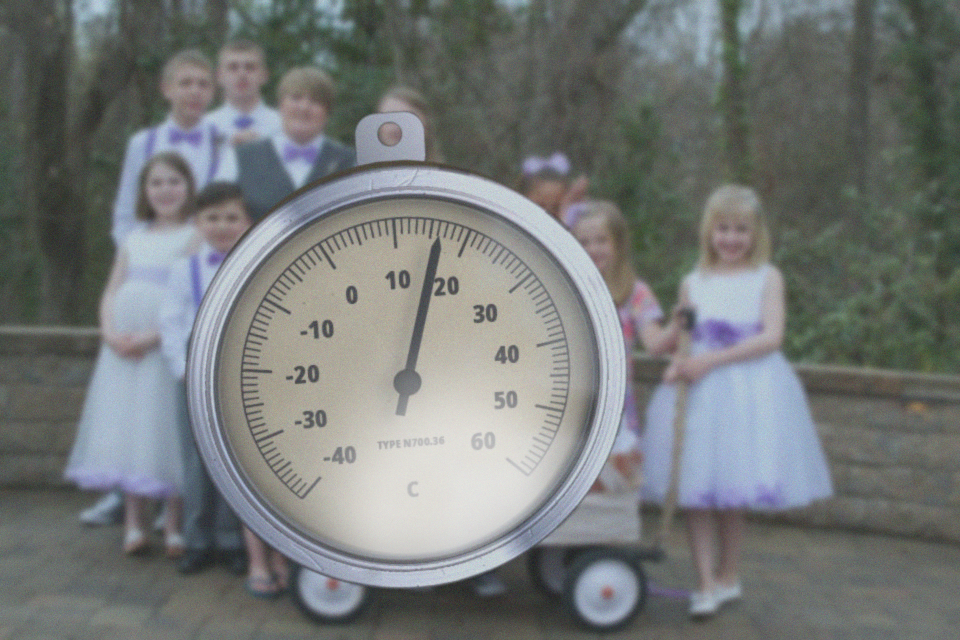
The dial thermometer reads 16 (°C)
